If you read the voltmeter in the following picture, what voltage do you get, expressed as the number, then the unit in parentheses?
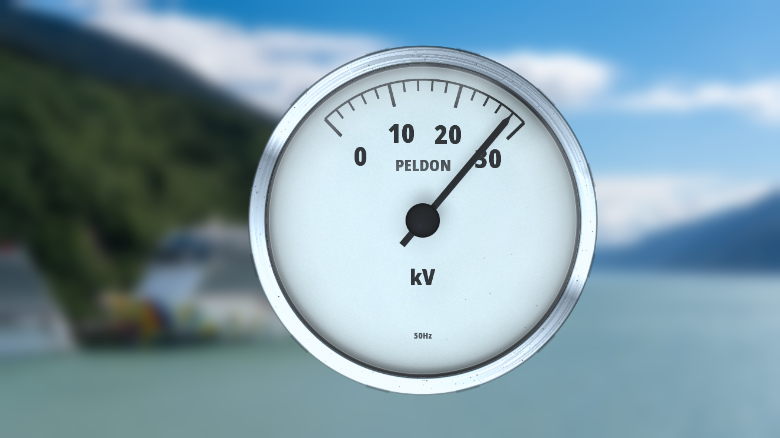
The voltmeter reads 28 (kV)
